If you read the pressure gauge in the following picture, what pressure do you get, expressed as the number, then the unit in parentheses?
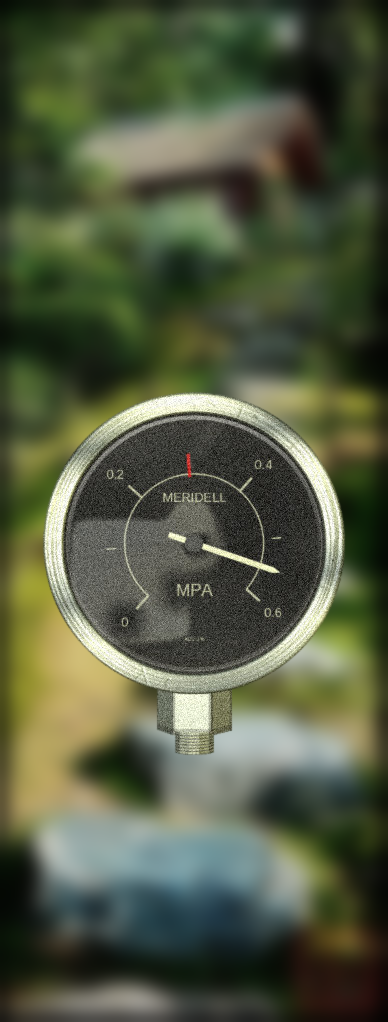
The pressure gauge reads 0.55 (MPa)
